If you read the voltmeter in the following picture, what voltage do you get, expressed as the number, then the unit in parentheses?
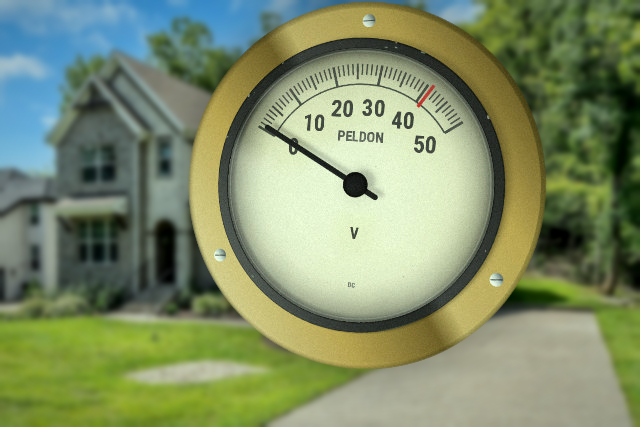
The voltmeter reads 1 (V)
